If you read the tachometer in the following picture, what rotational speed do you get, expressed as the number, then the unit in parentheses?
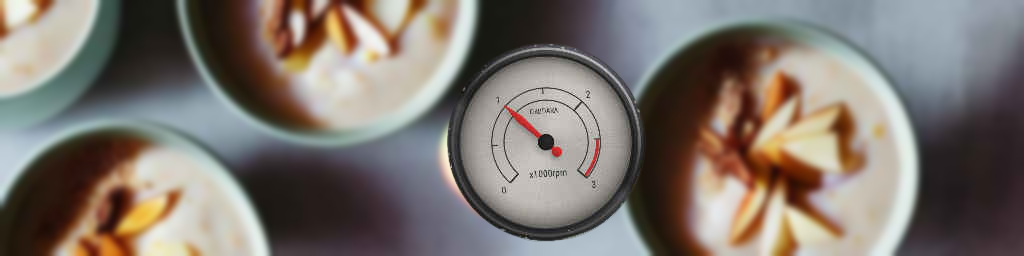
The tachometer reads 1000 (rpm)
